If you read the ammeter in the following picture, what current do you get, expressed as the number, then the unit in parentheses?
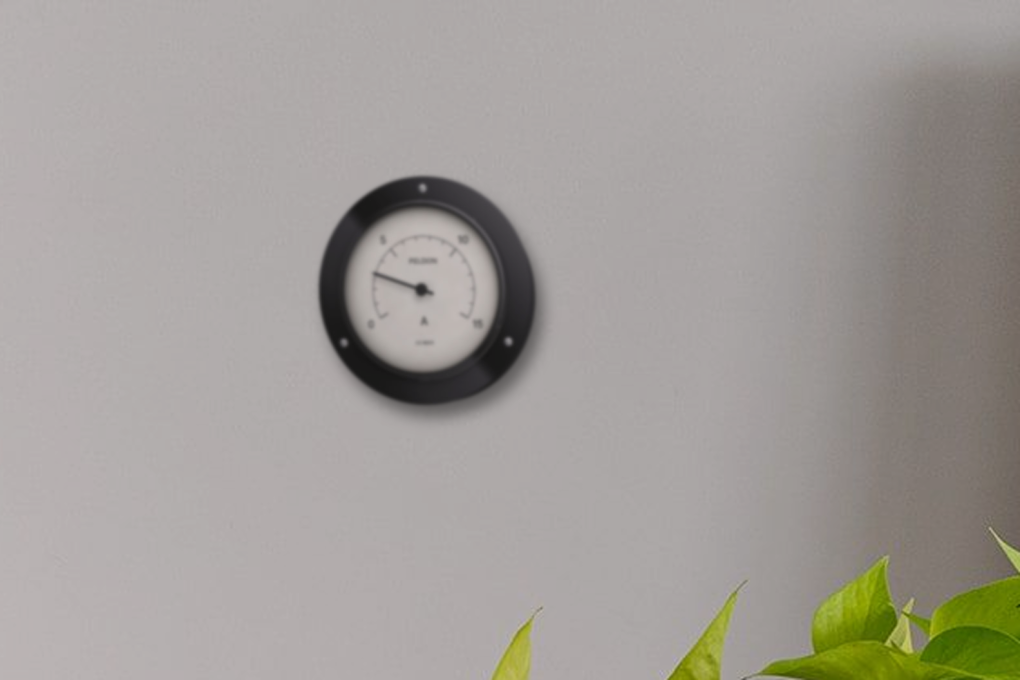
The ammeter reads 3 (A)
